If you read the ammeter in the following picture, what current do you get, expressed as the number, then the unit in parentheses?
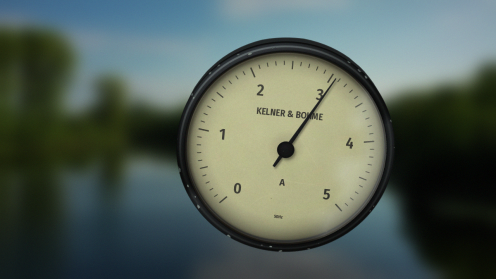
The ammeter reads 3.05 (A)
